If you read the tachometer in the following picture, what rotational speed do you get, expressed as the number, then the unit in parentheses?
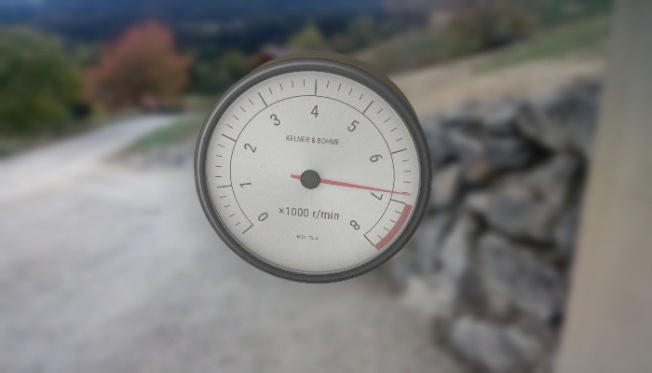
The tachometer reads 6800 (rpm)
